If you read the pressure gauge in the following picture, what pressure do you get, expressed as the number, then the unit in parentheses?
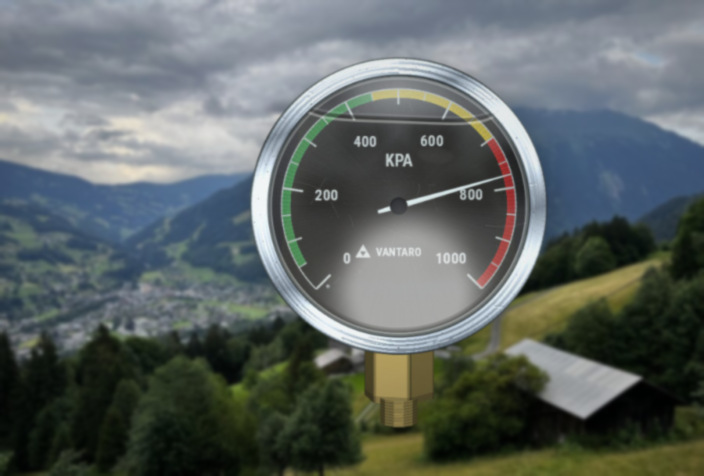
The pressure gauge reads 775 (kPa)
